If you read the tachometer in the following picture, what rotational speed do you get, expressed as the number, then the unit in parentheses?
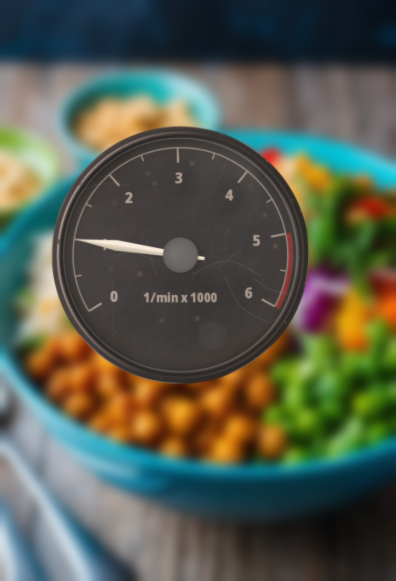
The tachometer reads 1000 (rpm)
